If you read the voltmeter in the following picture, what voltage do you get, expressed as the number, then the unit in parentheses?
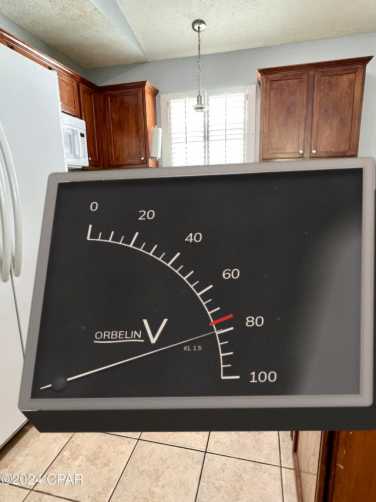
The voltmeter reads 80 (V)
